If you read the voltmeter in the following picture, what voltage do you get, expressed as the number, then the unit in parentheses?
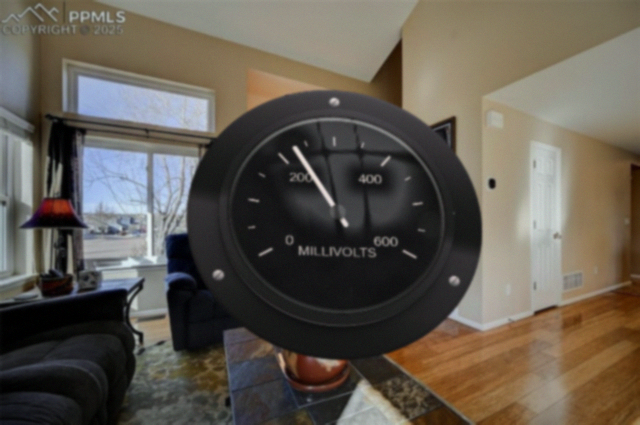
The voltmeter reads 225 (mV)
